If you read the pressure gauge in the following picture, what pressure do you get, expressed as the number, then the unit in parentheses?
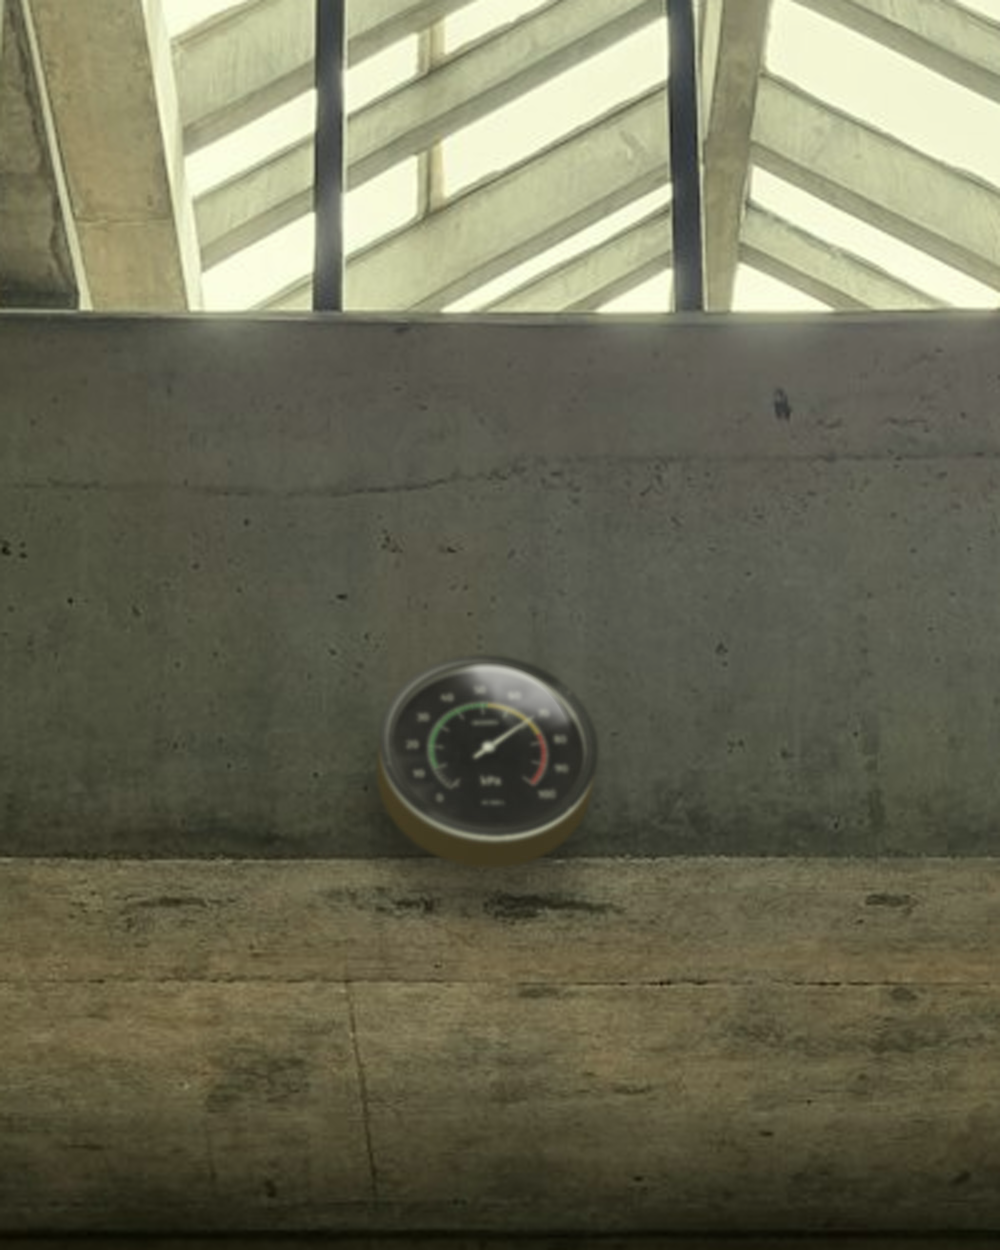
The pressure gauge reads 70 (kPa)
